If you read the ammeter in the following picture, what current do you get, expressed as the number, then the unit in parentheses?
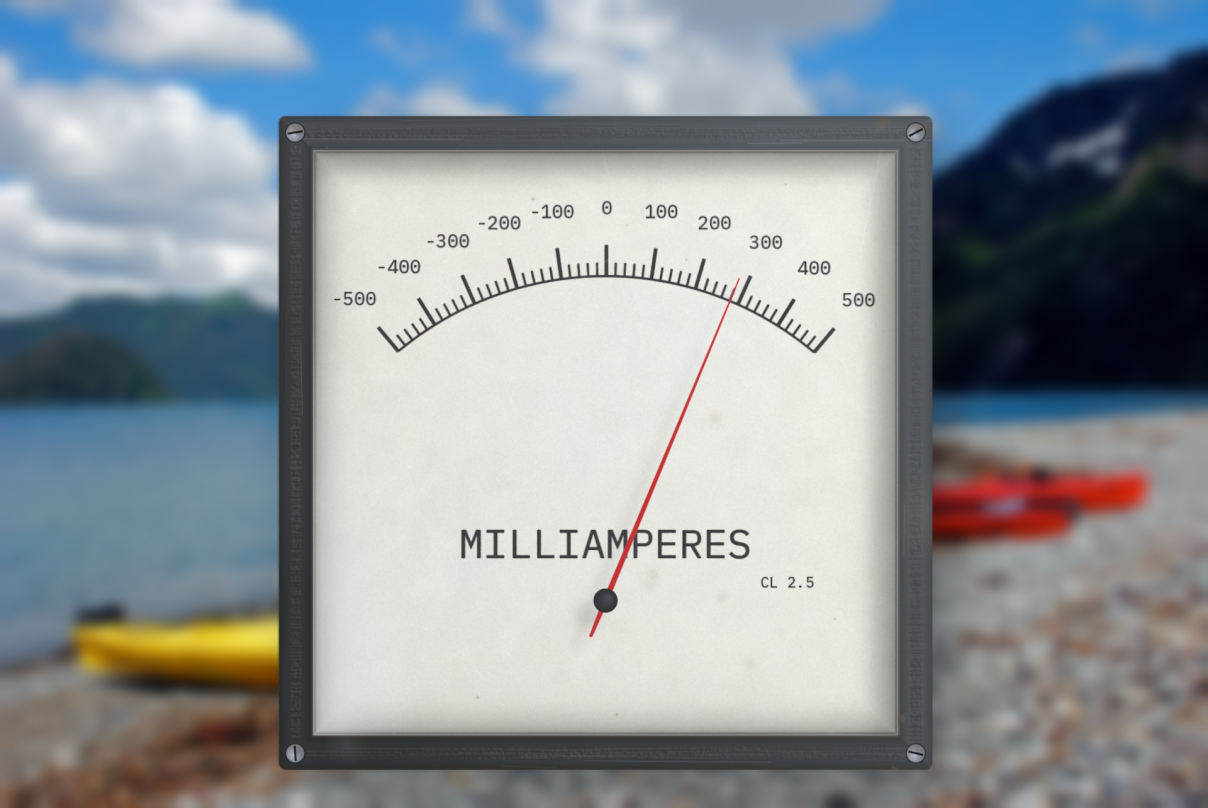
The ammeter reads 280 (mA)
